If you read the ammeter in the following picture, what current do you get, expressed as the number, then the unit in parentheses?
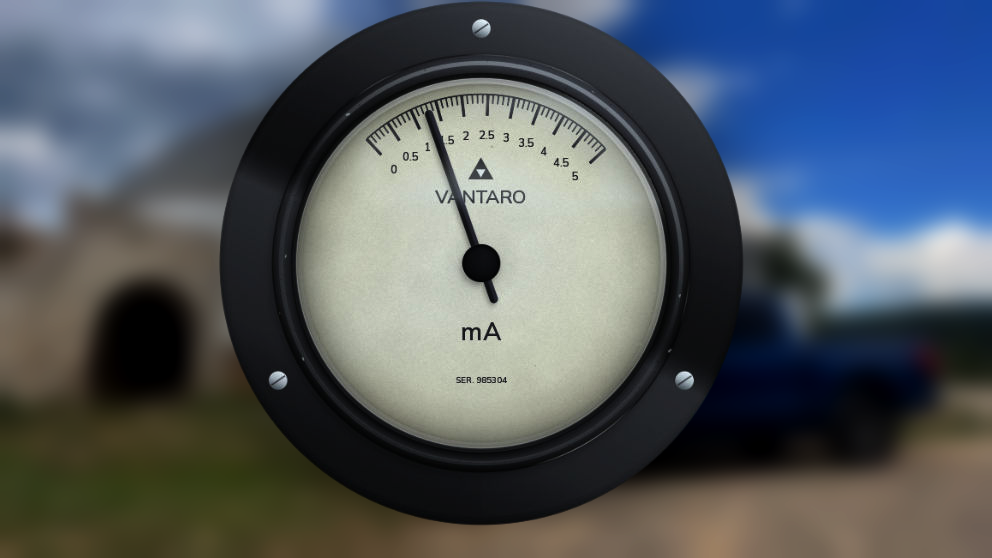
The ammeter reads 1.3 (mA)
